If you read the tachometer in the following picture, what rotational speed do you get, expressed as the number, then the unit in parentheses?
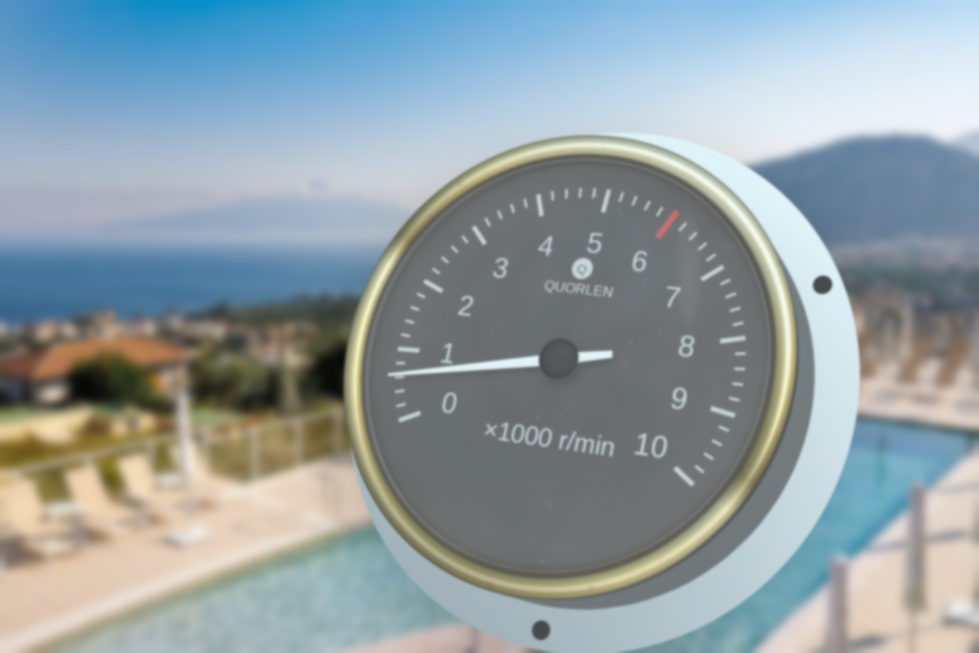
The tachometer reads 600 (rpm)
